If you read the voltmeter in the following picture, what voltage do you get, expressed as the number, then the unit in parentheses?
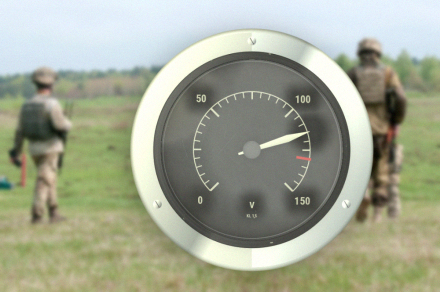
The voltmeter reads 115 (V)
